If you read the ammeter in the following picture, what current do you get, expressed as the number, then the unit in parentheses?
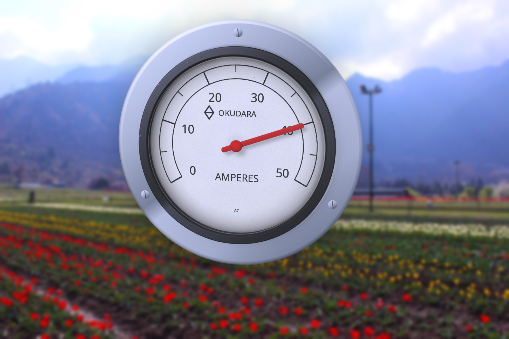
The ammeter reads 40 (A)
